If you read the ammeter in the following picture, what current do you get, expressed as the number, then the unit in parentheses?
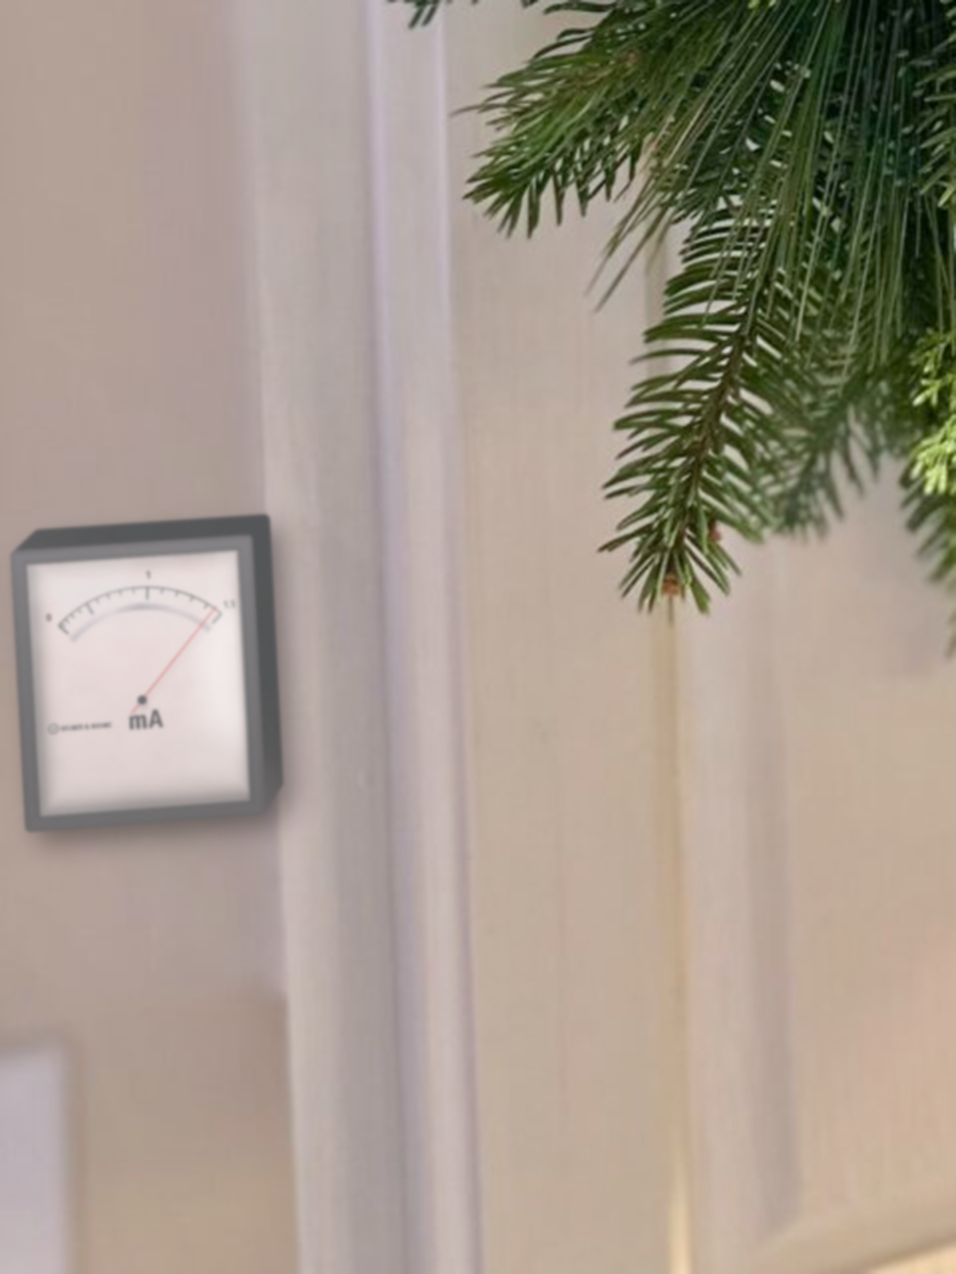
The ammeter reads 1.45 (mA)
